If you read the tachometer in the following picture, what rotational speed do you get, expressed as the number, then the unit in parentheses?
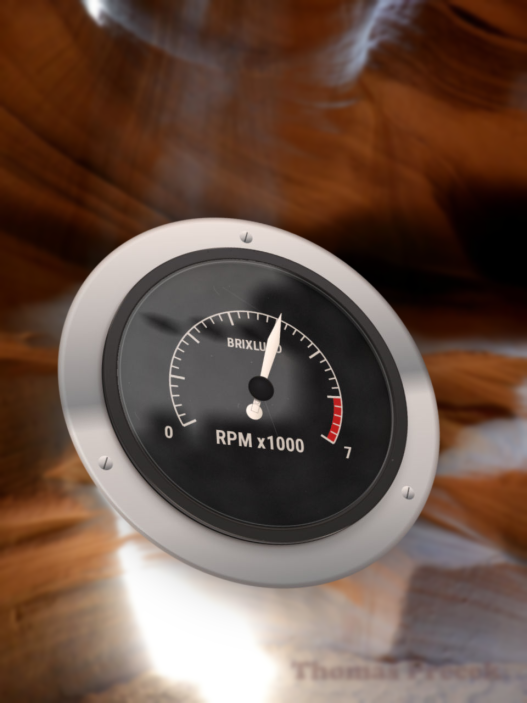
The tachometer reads 4000 (rpm)
